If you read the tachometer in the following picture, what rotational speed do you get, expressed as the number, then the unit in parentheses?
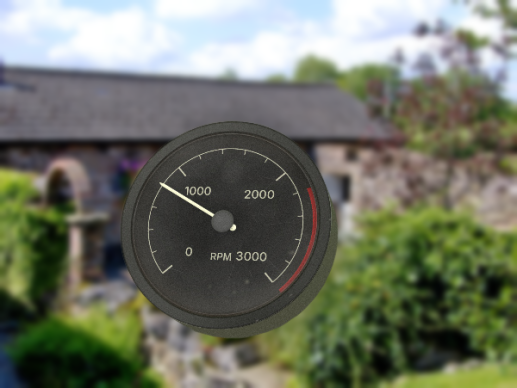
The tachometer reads 800 (rpm)
